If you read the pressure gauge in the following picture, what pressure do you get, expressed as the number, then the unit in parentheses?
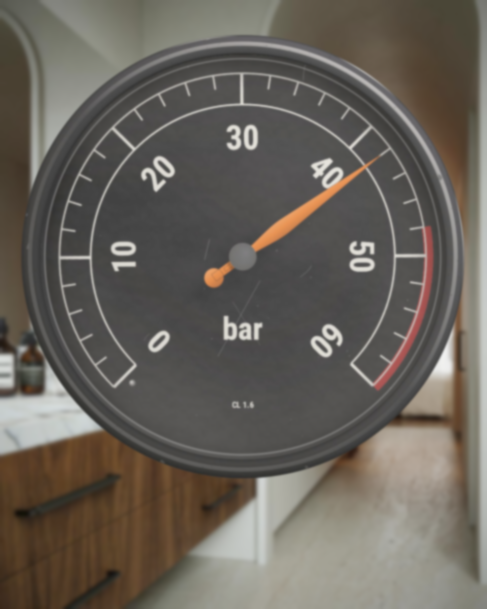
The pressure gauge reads 42 (bar)
